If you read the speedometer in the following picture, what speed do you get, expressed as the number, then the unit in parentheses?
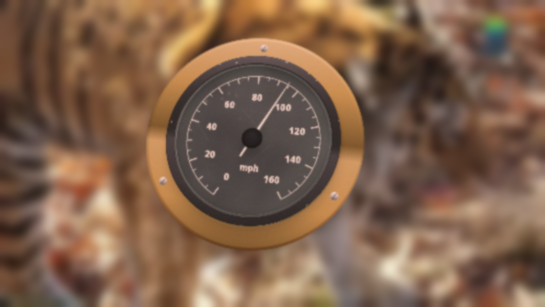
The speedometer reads 95 (mph)
